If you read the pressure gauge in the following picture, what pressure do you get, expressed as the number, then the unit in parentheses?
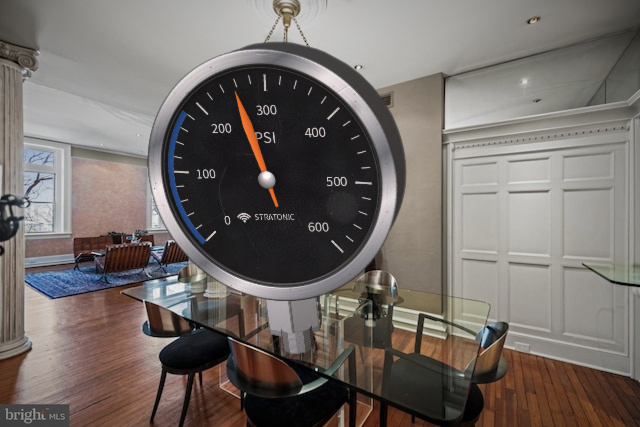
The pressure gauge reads 260 (psi)
